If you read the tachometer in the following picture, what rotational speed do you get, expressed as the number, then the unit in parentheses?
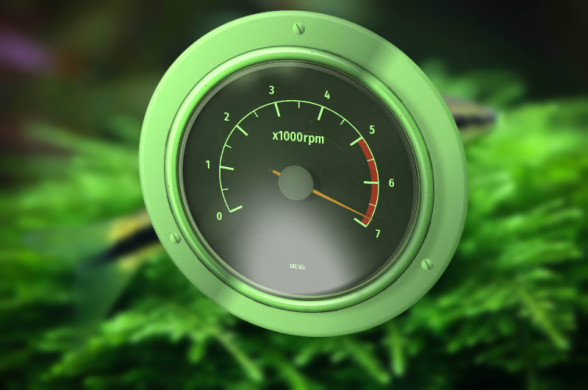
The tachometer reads 6750 (rpm)
